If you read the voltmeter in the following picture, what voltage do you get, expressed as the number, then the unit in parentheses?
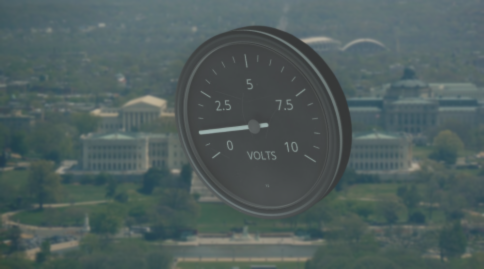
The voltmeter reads 1 (V)
